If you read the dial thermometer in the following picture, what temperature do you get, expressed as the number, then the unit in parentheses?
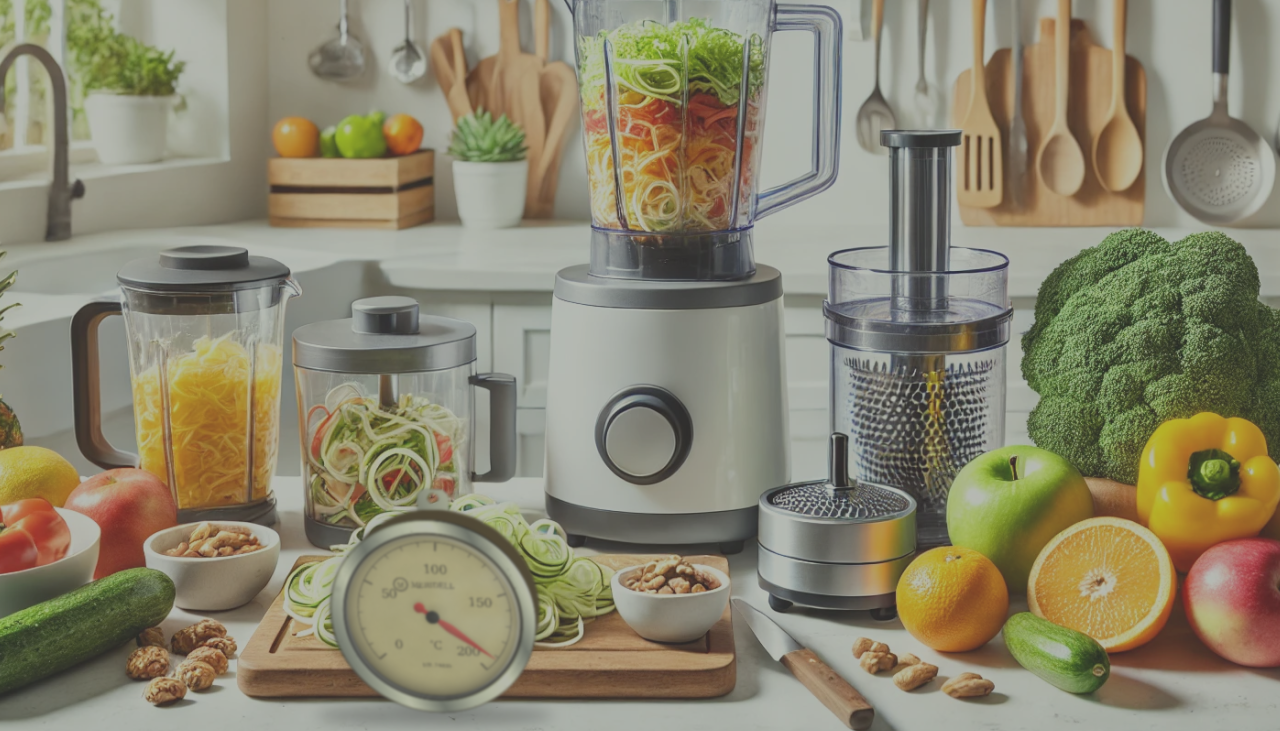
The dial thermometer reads 190 (°C)
